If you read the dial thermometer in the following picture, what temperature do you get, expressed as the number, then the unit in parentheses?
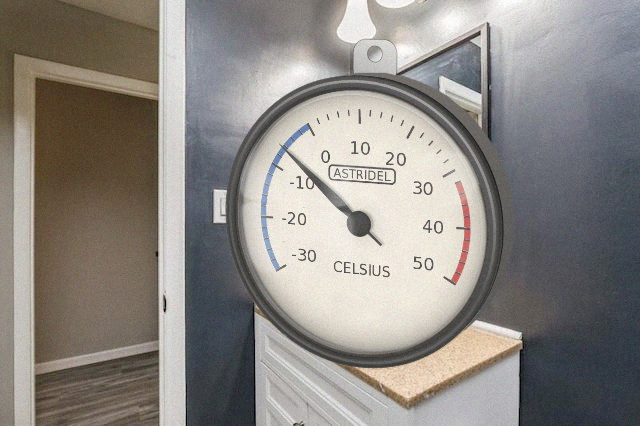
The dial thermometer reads -6 (°C)
